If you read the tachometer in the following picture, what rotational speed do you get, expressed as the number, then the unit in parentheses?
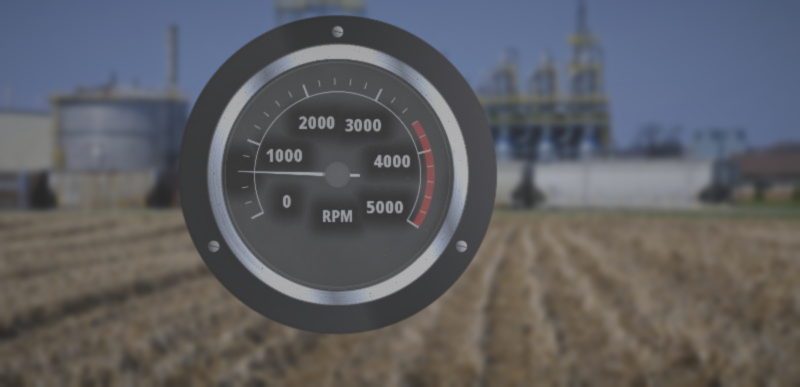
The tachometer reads 600 (rpm)
